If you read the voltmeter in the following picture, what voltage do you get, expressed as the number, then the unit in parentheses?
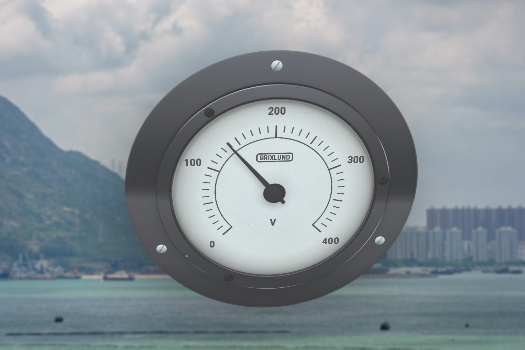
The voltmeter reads 140 (V)
